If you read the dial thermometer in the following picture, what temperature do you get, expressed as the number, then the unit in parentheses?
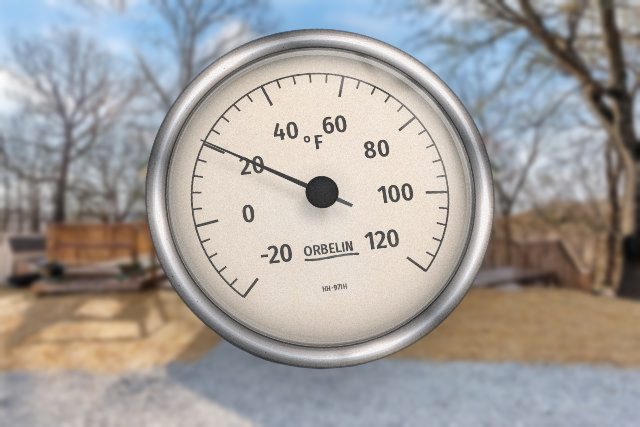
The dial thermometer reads 20 (°F)
